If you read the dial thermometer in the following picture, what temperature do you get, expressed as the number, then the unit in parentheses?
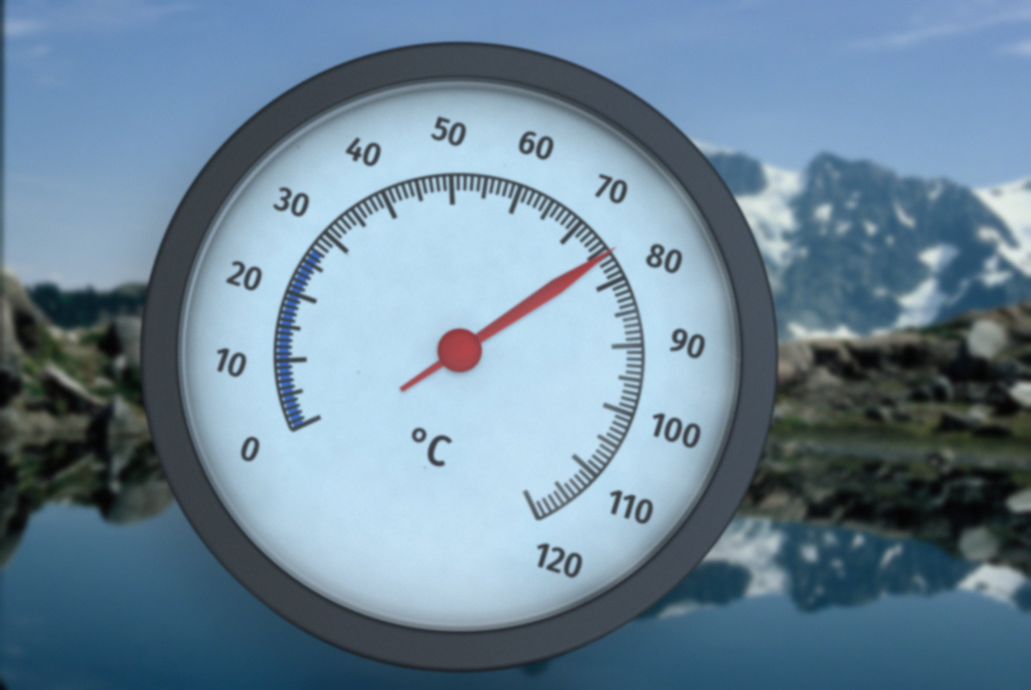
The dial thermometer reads 76 (°C)
